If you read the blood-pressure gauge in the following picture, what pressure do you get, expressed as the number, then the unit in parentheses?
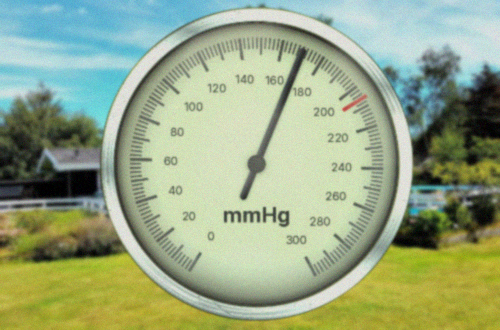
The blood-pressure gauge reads 170 (mmHg)
